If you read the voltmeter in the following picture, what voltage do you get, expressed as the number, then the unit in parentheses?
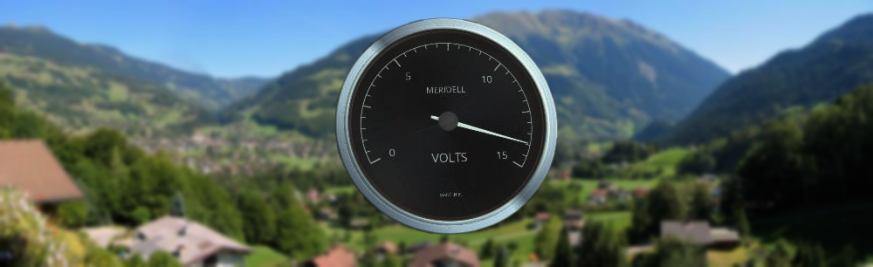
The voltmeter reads 14 (V)
